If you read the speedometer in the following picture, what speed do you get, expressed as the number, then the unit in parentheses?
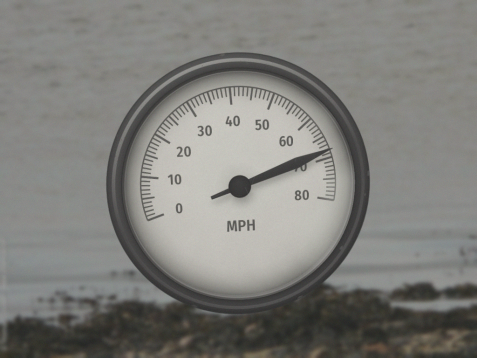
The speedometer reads 68 (mph)
